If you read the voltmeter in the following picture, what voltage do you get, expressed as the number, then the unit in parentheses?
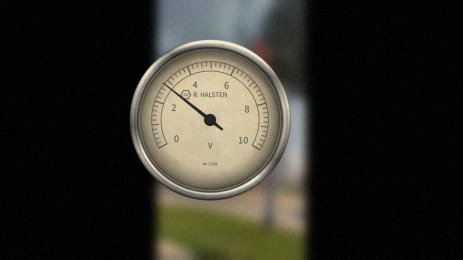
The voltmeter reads 2.8 (V)
